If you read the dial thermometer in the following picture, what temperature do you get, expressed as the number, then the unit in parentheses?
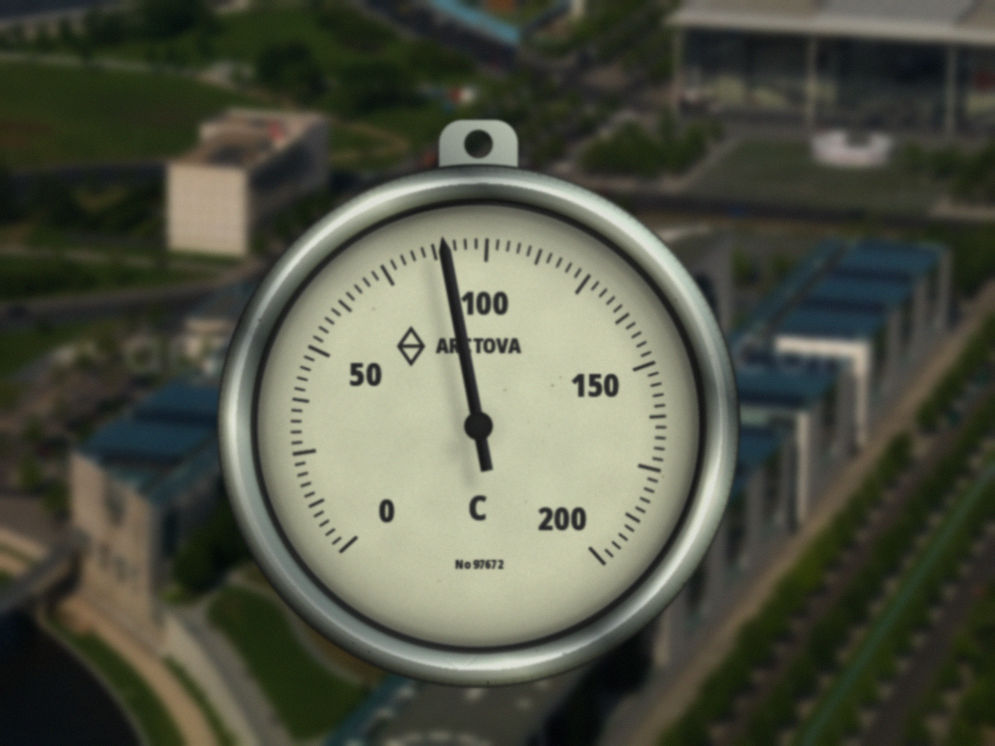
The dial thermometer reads 90 (°C)
